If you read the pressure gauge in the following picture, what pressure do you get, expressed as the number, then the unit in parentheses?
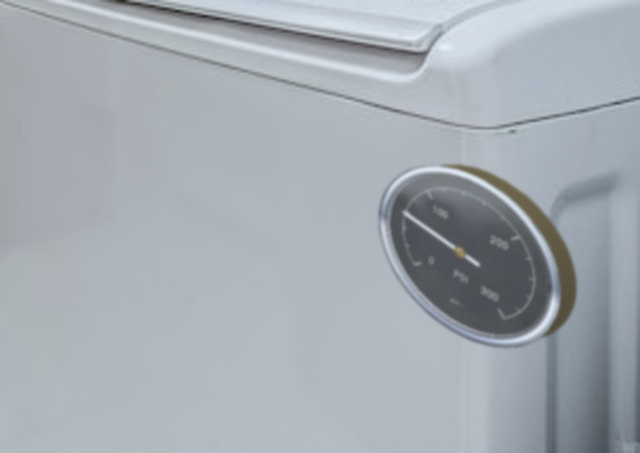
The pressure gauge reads 60 (psi)
